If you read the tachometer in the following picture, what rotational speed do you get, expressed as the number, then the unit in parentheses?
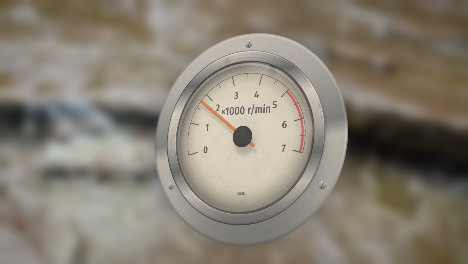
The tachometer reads 1750 (rpm)
